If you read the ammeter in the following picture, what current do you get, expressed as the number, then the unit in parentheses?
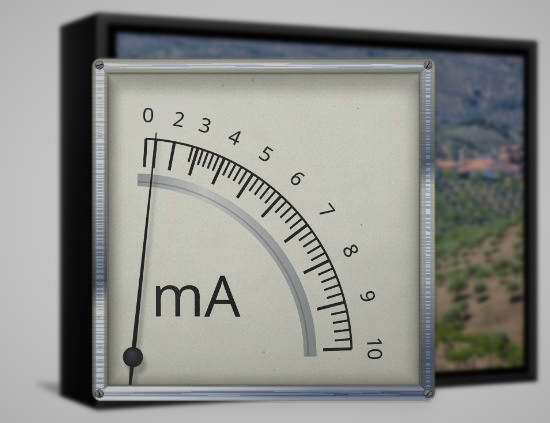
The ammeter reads 1 (mA)
